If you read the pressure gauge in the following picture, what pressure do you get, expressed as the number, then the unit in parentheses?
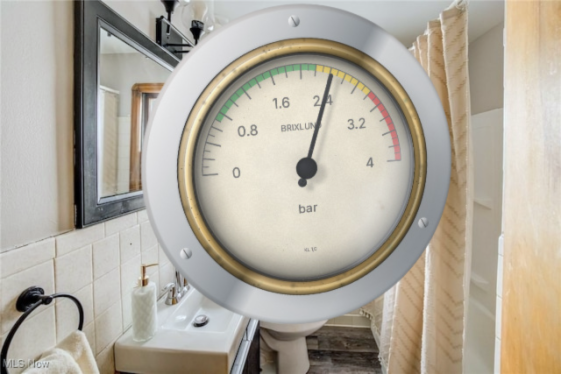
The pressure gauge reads 2.4 (bar)
